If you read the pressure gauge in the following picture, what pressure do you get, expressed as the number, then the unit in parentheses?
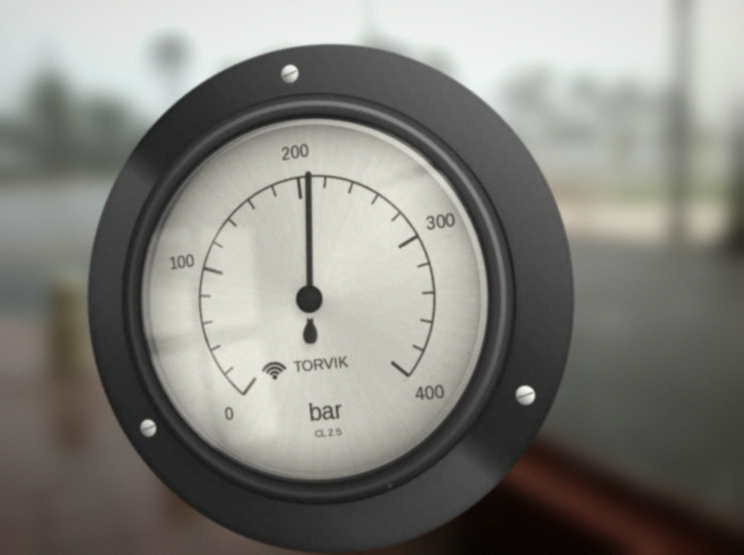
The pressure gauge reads 210 (bar)
